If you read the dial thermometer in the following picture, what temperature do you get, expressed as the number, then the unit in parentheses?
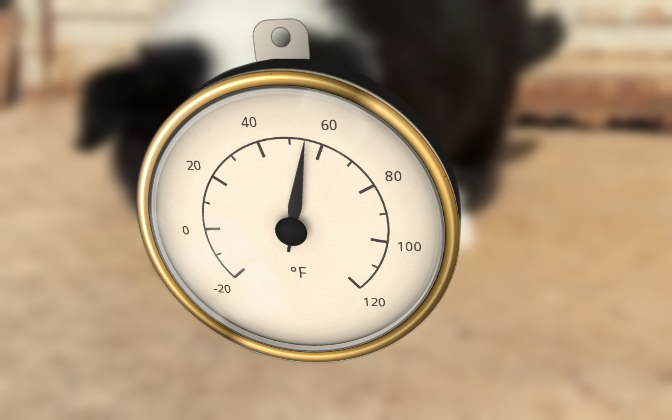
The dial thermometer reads 55 (°F)
